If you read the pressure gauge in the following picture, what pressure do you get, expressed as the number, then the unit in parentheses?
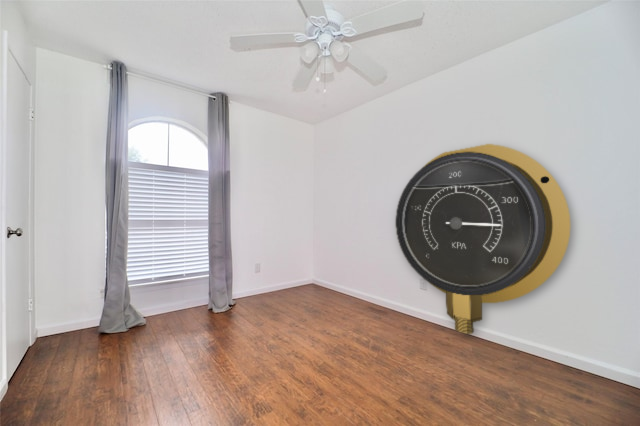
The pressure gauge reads 340 (kPa)
